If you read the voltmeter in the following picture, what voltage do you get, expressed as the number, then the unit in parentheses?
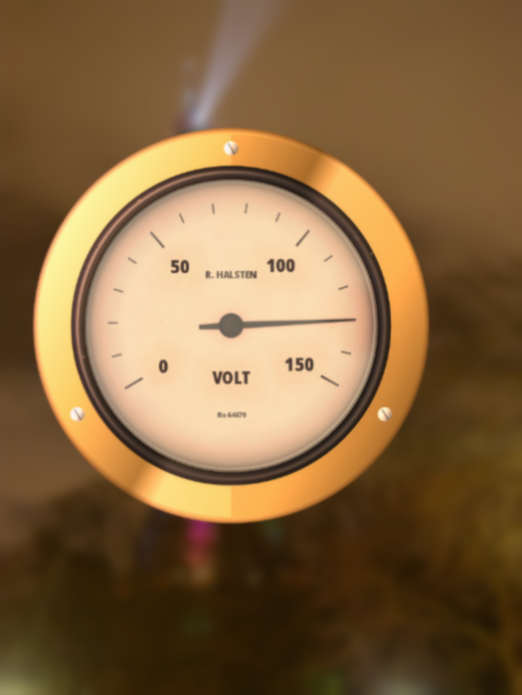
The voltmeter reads 130 (V)
